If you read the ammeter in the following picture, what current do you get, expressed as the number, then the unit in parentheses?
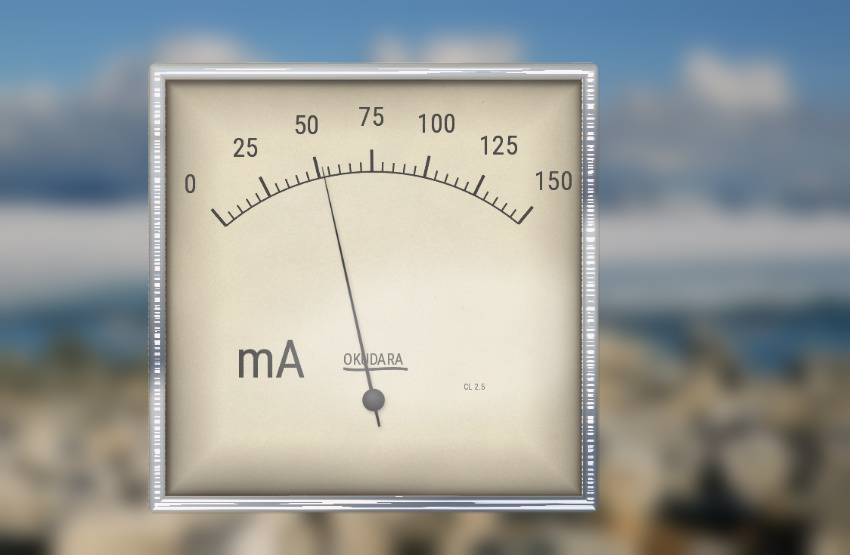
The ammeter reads 52.5 (mA)
